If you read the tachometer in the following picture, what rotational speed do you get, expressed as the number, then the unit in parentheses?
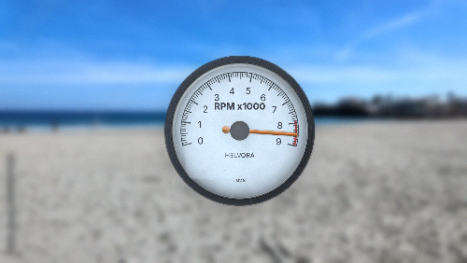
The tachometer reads 8500 (rpm)
